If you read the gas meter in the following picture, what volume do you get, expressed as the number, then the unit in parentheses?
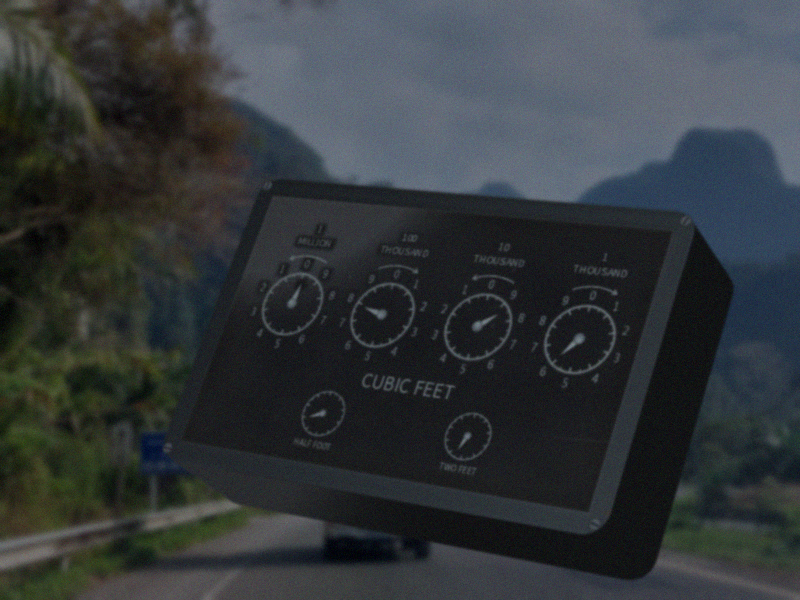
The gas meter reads 978600 (ft³)
